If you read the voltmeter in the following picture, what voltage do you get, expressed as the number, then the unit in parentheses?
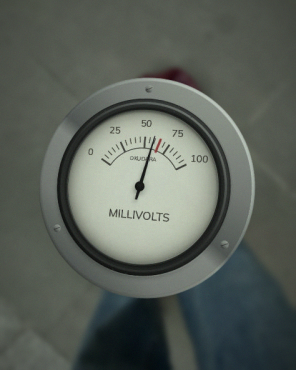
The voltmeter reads 60 (mV)
